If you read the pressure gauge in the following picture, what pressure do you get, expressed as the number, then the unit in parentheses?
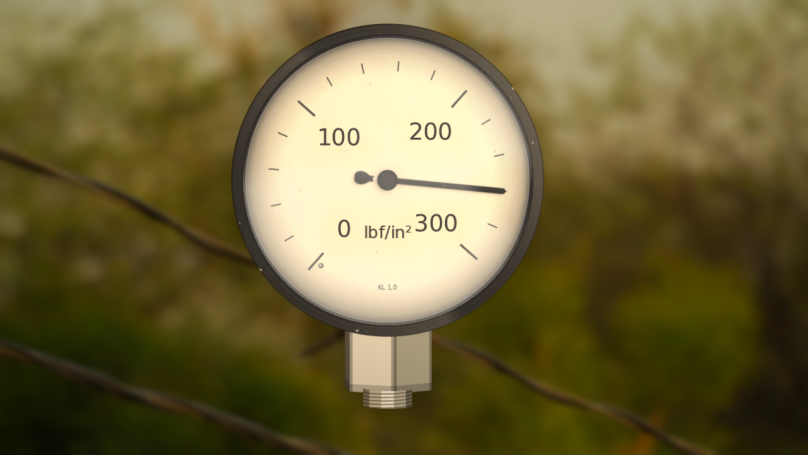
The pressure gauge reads 260 (psi)
